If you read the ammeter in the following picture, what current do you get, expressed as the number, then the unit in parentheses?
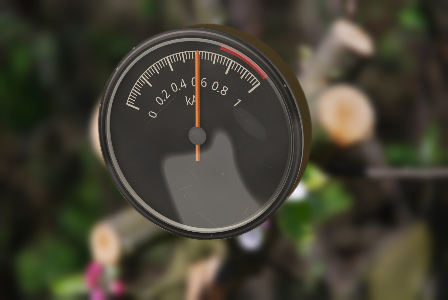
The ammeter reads 0.6 (kA)
